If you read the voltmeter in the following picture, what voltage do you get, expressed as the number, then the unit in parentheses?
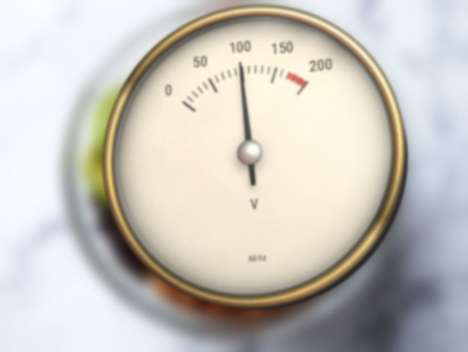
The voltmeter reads 100 (V)
